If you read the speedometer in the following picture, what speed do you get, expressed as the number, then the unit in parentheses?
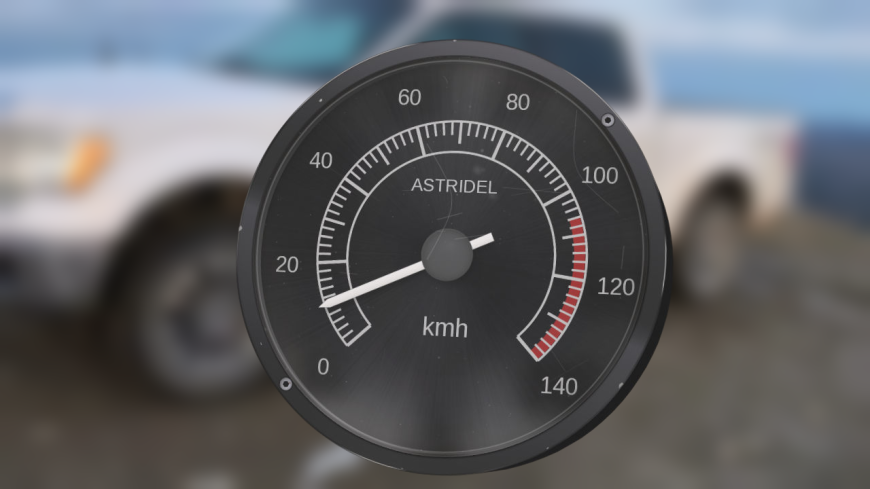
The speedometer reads 10 (km/h)
